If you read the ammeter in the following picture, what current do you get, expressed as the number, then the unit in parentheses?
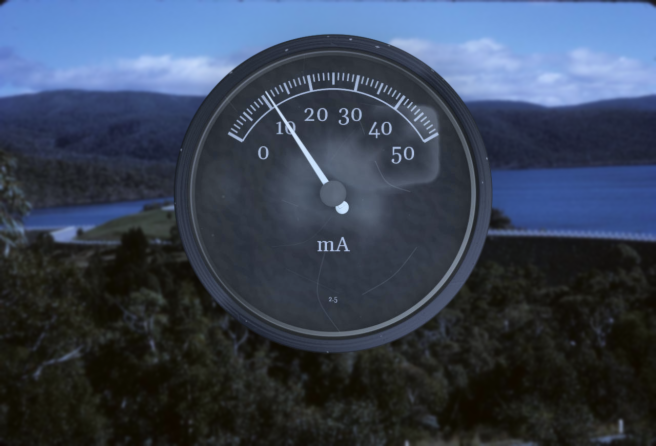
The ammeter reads 11 (mA)
